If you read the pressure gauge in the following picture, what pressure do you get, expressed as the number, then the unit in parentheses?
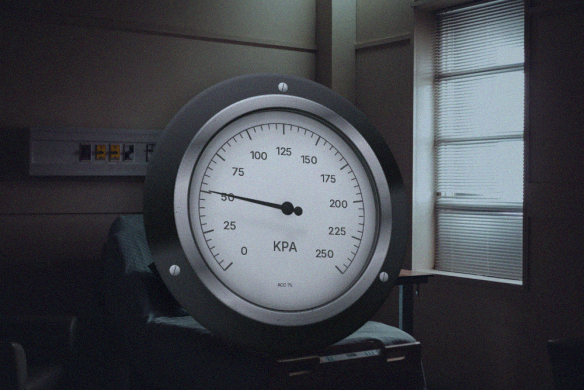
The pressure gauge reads 50 (kPa)
